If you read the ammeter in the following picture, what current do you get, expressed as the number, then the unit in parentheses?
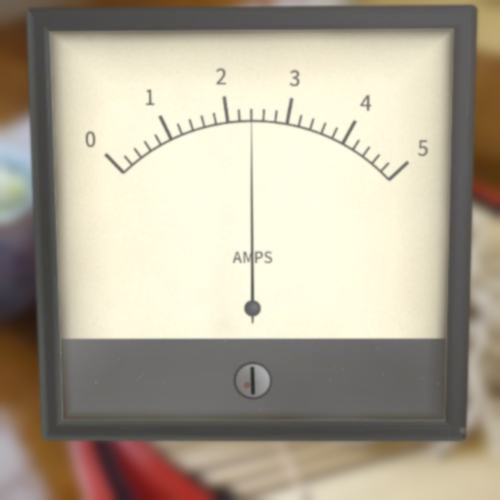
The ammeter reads 2.4 (A)
